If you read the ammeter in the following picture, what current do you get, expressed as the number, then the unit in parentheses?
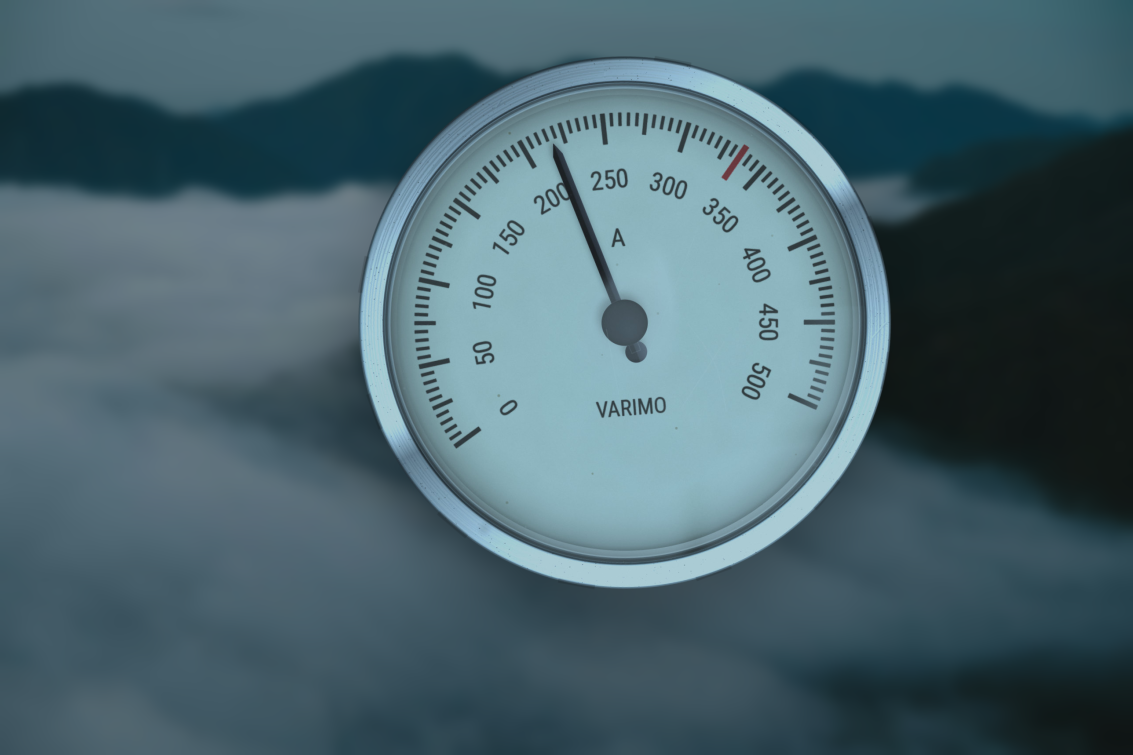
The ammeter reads 217.5 (A)
